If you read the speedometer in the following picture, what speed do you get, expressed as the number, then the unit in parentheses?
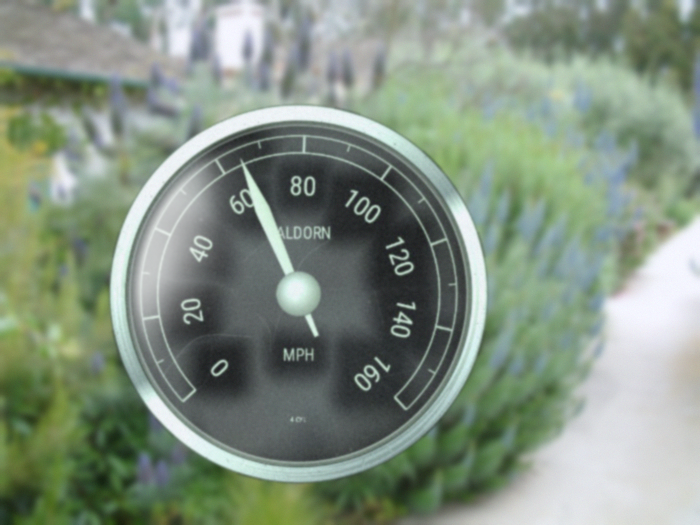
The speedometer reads 65 (mph)
